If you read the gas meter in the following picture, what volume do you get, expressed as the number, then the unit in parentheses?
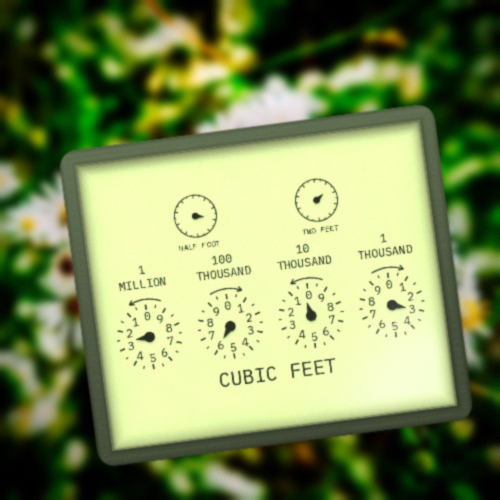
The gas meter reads 260300 (ft³)
